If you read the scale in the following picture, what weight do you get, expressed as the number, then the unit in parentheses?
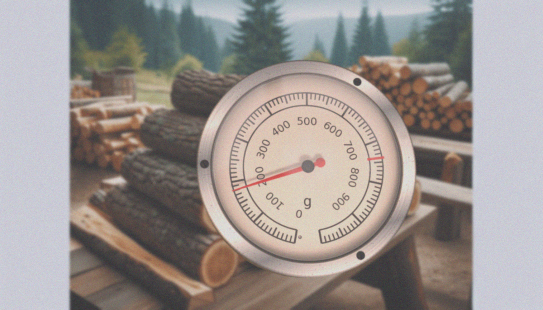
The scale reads 180 (g)
